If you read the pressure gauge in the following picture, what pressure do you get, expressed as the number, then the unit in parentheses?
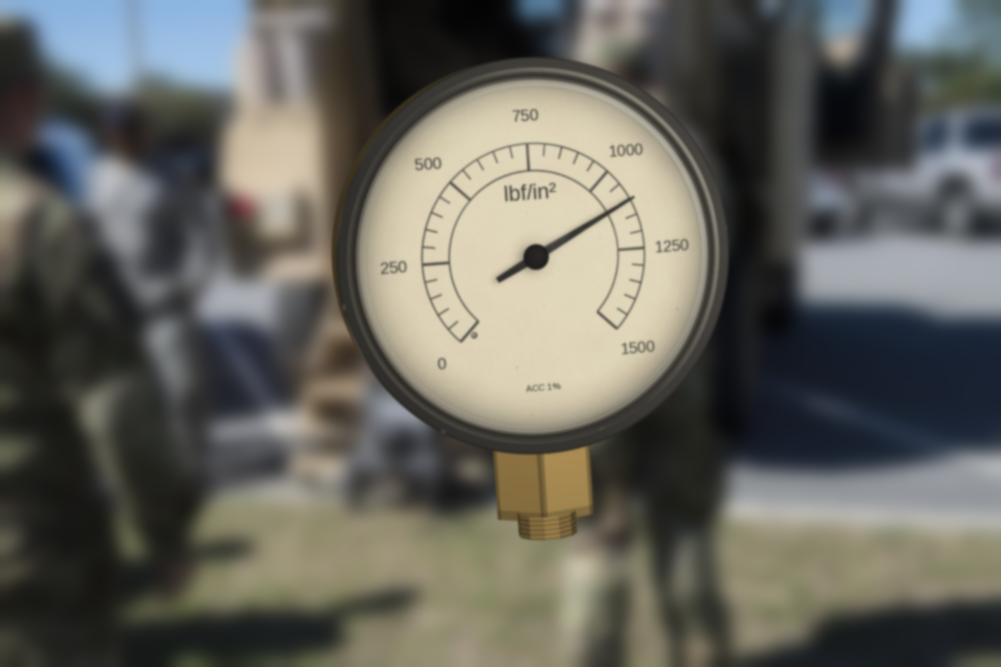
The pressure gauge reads 1100 (psi)
